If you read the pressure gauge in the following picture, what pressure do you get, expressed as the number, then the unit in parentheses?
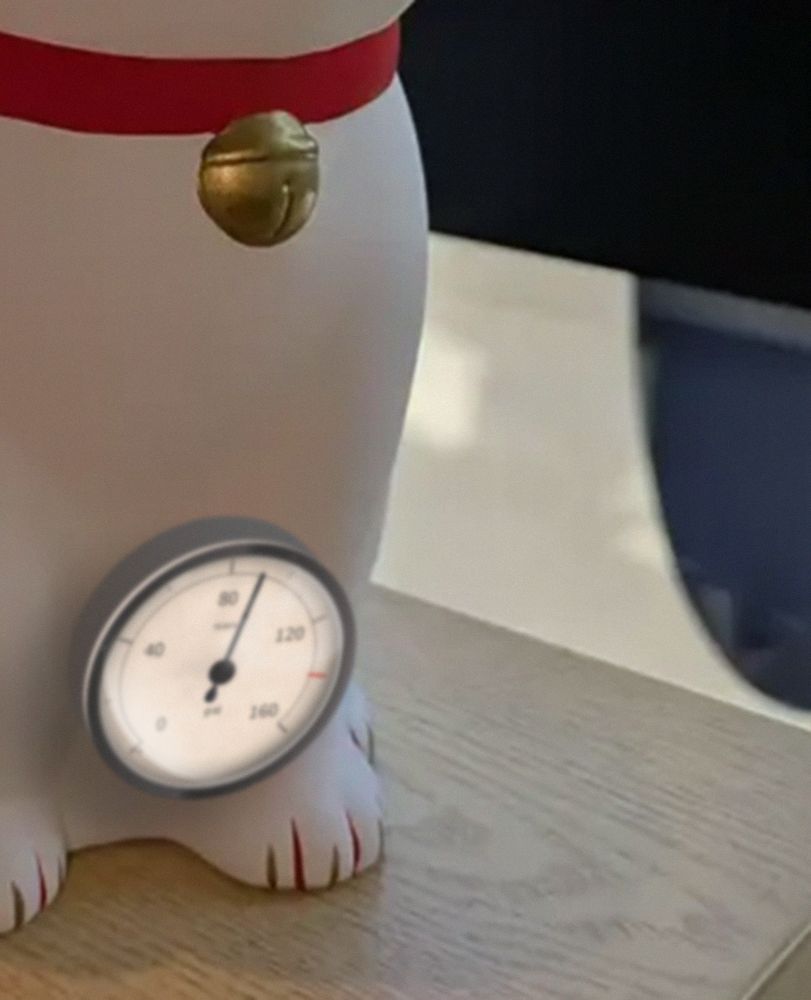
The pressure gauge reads 90 (psi)
